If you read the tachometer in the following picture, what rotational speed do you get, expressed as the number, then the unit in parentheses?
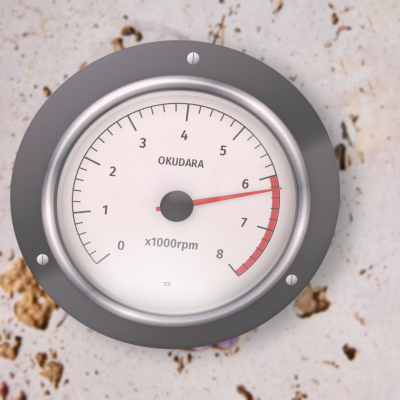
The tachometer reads 6200 (rpm)
